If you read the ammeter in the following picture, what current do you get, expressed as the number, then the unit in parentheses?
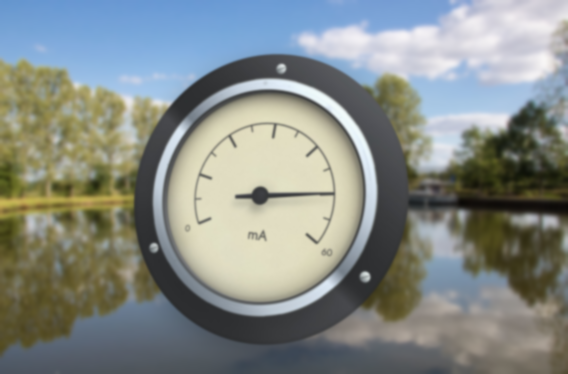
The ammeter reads 50 (mA)
